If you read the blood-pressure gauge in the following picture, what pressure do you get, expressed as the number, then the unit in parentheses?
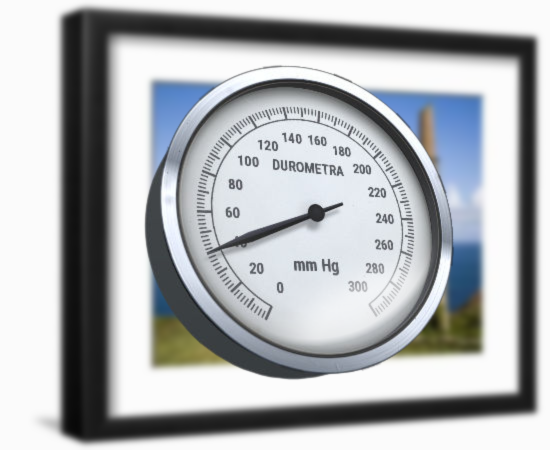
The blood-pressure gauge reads 40 (mmHg)
